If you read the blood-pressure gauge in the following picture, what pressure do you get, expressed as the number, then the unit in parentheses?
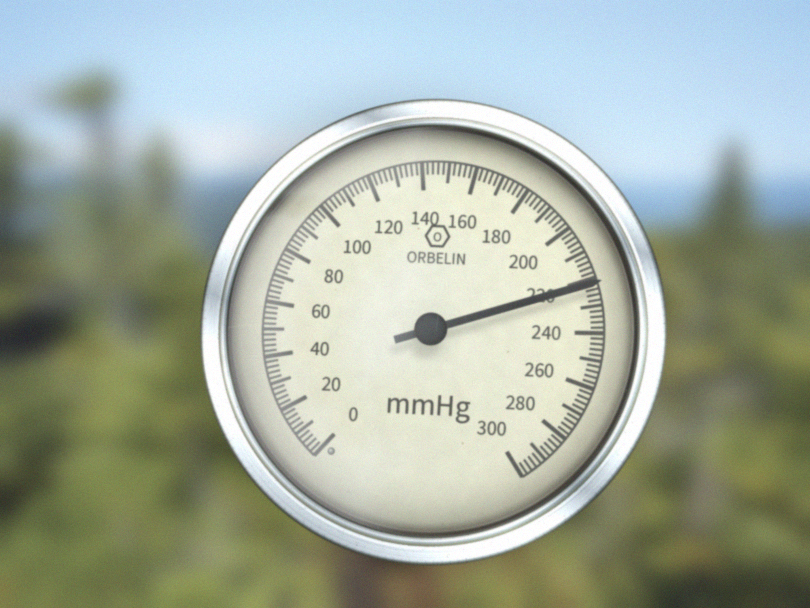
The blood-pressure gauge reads 222 (mmHg)
